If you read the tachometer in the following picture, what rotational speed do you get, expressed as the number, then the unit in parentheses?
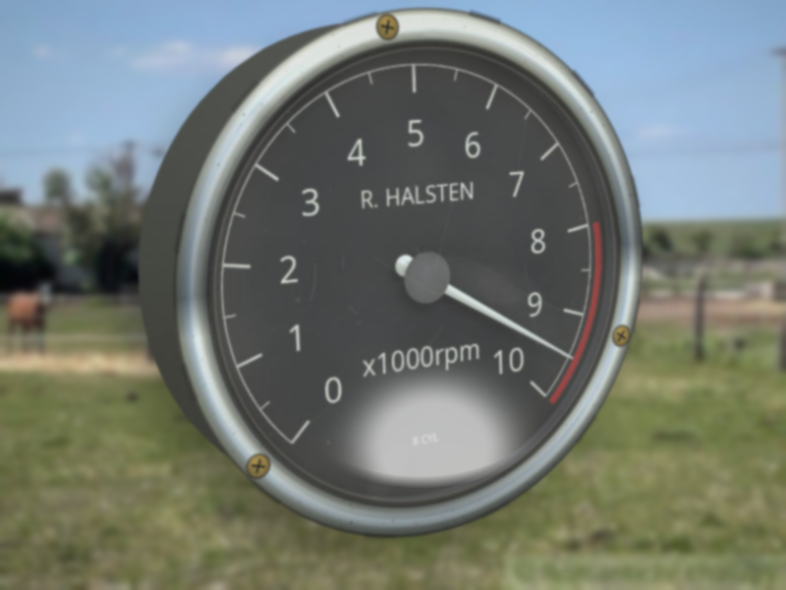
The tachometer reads 9500 (rpm)
